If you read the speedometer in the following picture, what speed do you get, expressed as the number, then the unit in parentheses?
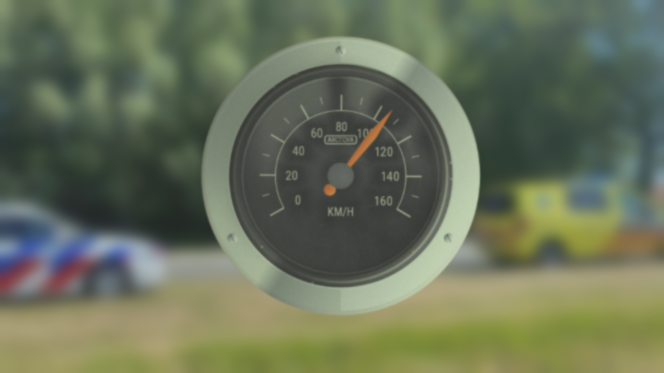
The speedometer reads 105 (km/h)
